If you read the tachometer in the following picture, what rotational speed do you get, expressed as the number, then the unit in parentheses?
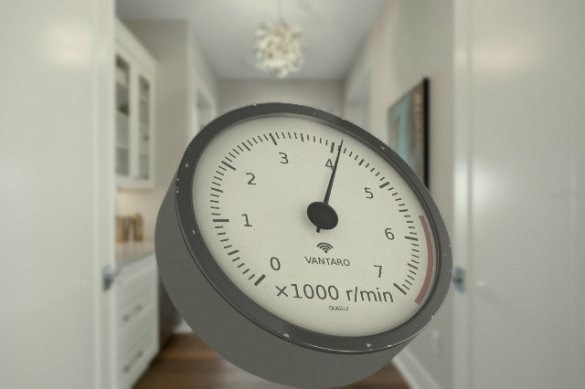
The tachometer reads 4100 (rpm)
